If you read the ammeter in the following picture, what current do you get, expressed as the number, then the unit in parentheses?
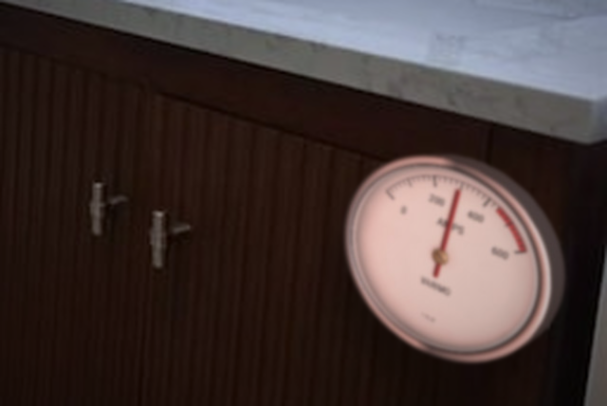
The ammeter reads 300 (A)
